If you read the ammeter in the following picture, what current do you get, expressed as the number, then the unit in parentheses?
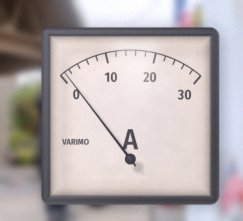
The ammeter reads 1 (A)
